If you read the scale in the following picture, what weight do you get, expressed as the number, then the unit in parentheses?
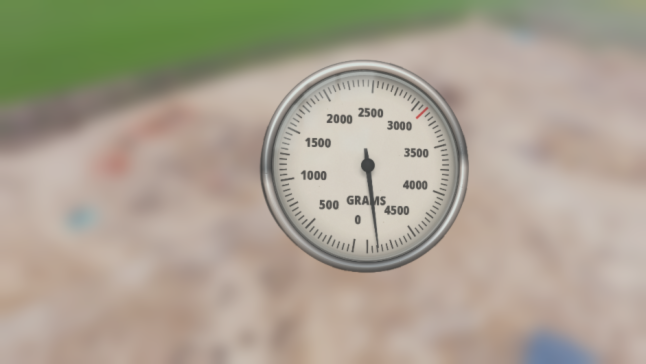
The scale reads 4900 (g)
